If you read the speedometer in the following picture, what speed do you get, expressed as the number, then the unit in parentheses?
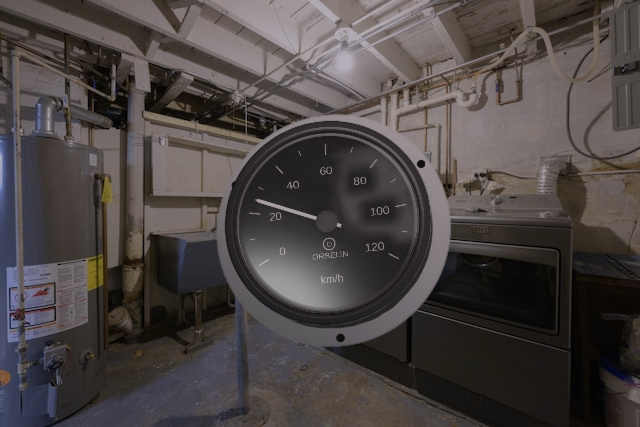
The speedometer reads 25 (km/h)
